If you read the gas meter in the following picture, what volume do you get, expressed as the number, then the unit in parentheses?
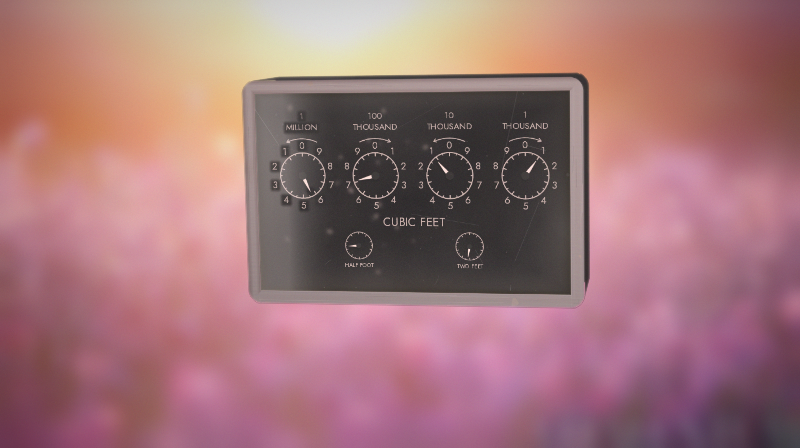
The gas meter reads 571100 (ft³)
